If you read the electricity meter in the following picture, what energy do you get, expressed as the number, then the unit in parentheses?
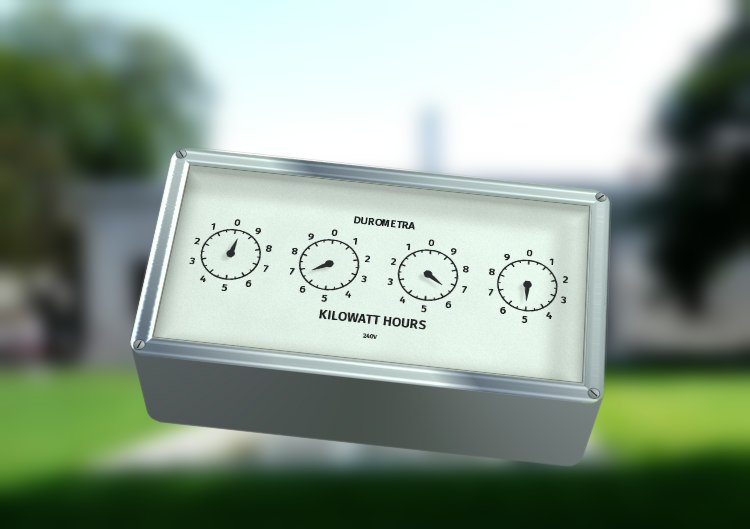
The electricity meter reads 9665 (kWh)
